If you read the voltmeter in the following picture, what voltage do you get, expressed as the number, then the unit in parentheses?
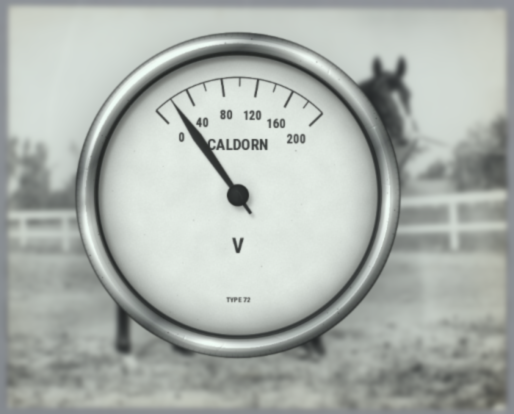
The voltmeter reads 20 (V)
